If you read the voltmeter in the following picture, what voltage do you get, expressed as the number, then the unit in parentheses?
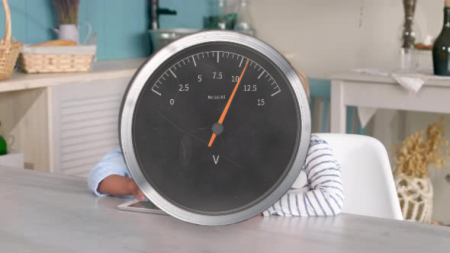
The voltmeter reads 10.5 (V)
